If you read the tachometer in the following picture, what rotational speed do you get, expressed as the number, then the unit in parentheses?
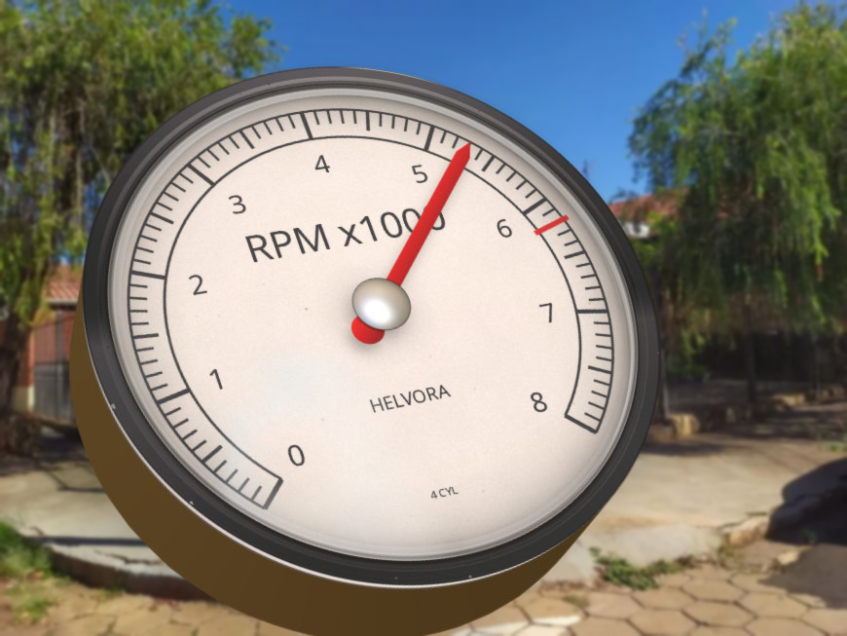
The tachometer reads 5300 (rpm)
